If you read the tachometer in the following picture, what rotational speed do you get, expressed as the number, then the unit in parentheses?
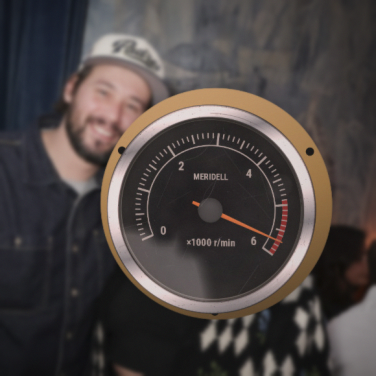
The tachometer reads 5700 (rpm)
